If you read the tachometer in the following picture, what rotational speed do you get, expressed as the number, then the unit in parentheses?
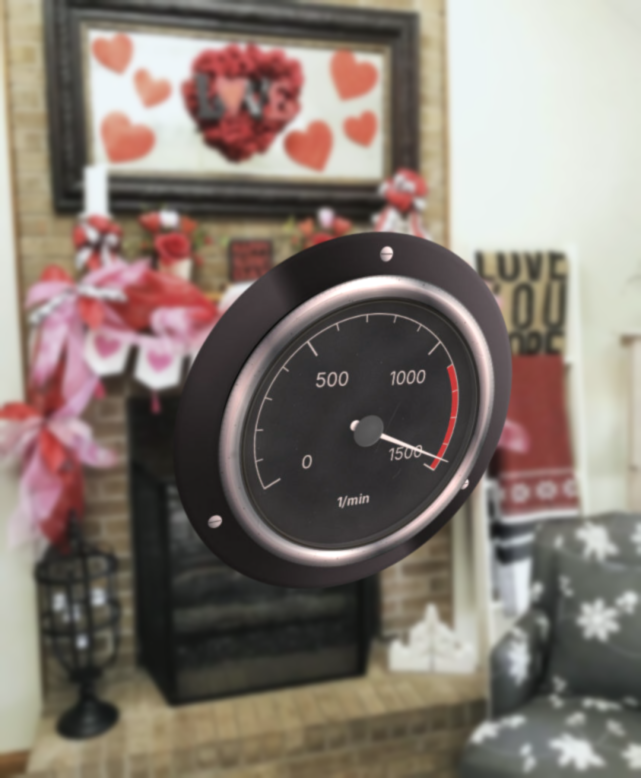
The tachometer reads 1450 (rpm)
